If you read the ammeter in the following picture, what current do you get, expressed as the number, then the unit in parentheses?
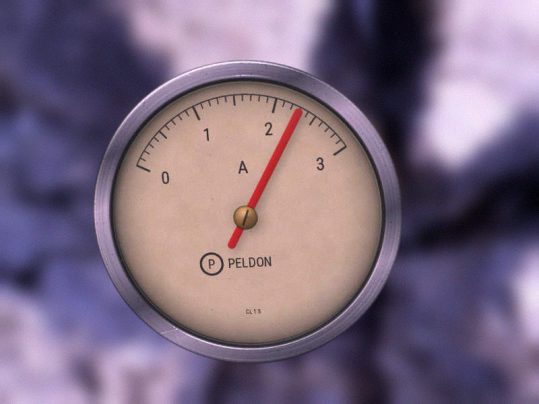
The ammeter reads 2.3 (A)
